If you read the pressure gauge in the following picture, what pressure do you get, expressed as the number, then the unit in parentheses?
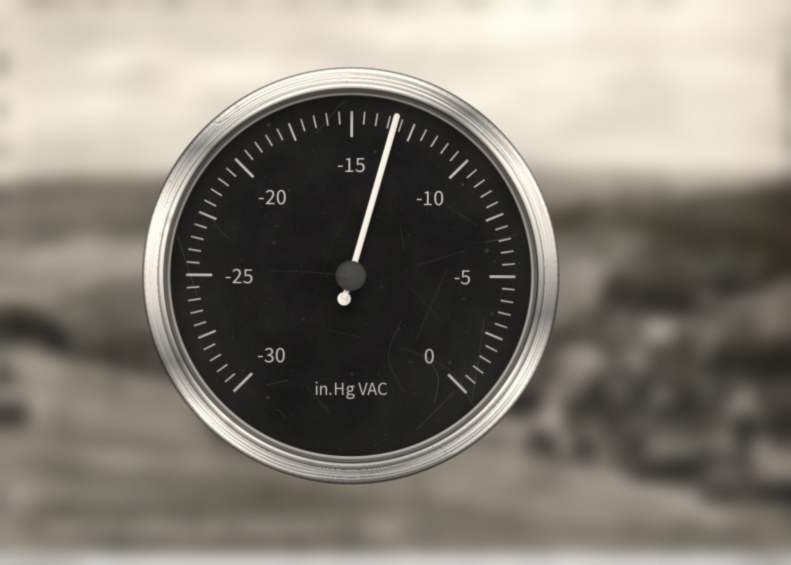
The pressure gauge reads -13.25 (inHg)
